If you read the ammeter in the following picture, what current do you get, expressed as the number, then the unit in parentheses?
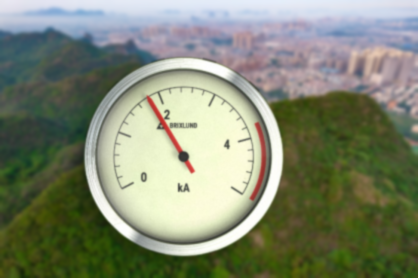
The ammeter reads 1.8 (kA)
